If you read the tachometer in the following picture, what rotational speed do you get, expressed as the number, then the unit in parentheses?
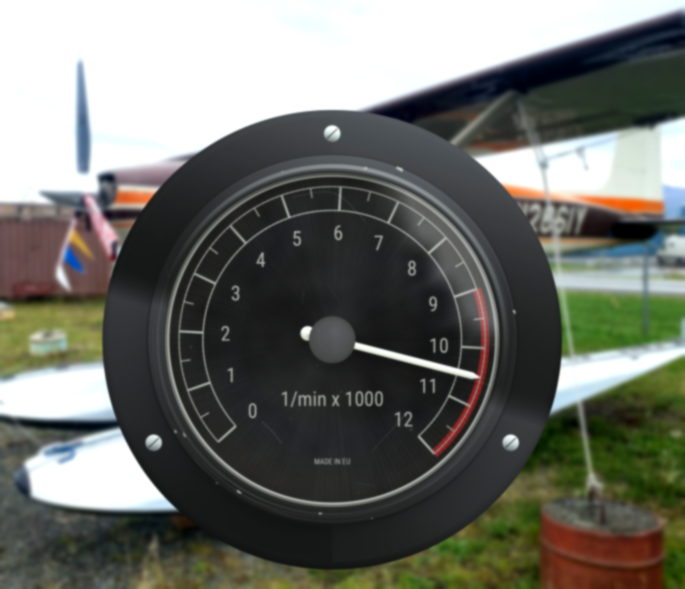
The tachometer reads 10500 (rpm)
